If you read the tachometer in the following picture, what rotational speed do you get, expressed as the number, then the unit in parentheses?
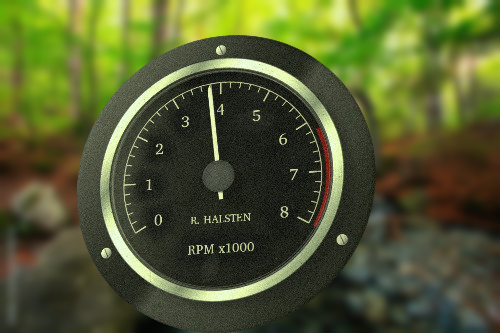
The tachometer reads 3800 (rpm)
